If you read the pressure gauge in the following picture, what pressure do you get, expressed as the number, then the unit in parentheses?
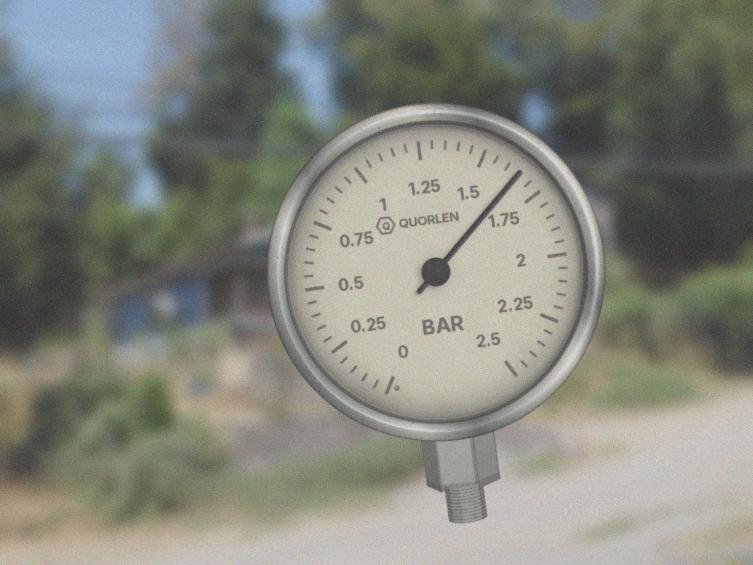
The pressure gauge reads 1.65 (bar)
